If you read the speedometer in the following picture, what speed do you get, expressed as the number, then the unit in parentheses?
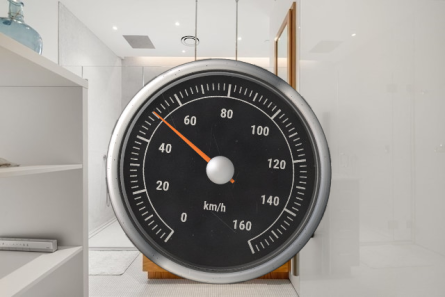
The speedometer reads 50 (km/h)
